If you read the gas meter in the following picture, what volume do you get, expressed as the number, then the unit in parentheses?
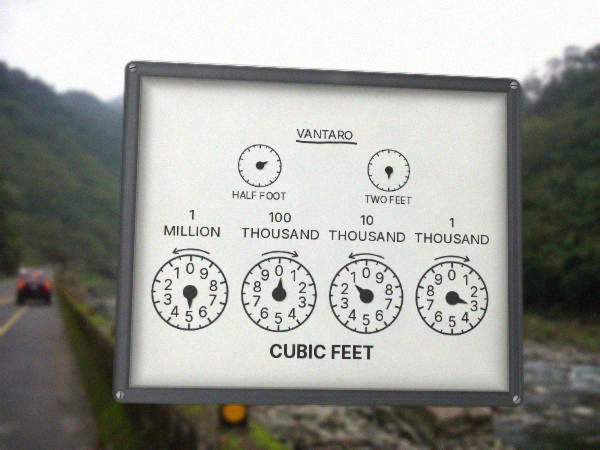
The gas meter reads 501300 (ft³)
